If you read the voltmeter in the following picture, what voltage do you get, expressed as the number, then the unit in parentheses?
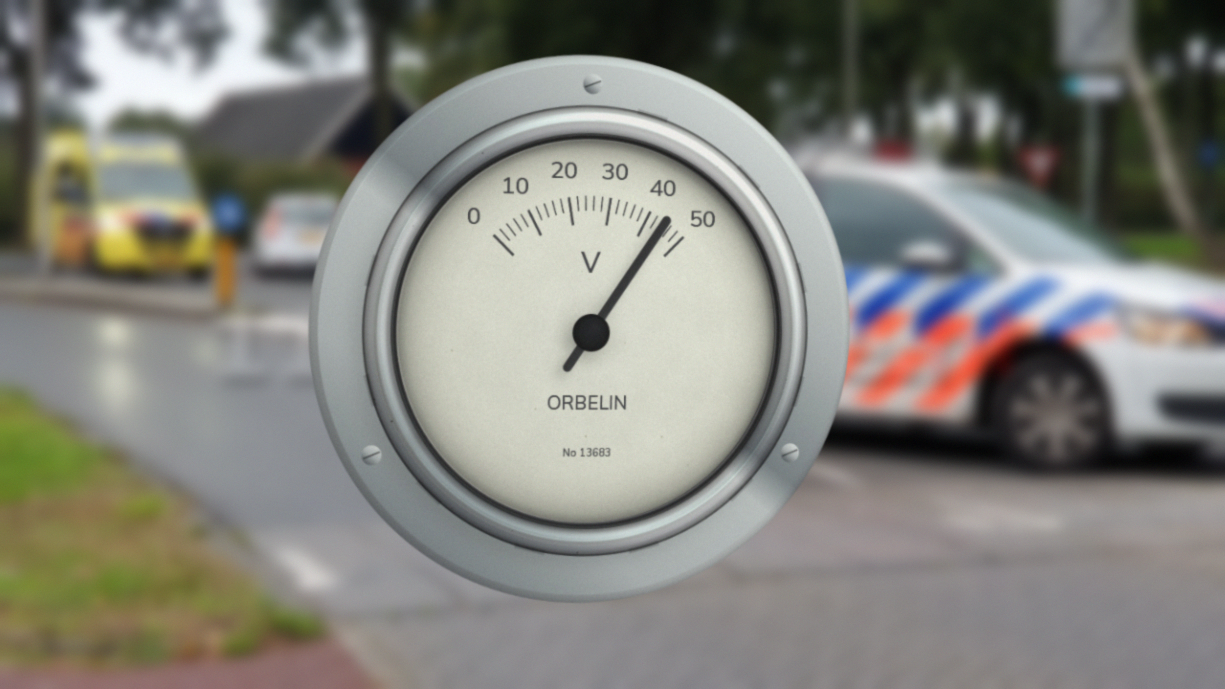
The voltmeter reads 44 (V)
